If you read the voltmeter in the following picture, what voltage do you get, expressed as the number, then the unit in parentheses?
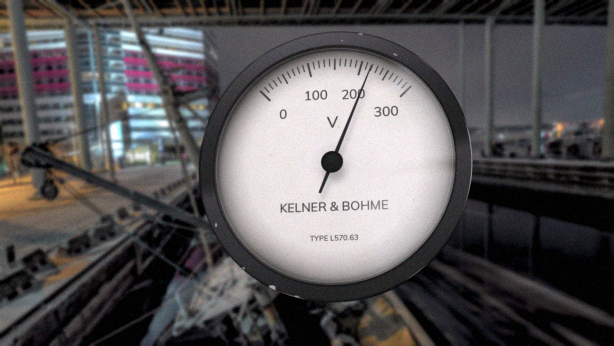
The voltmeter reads 220 (V)
